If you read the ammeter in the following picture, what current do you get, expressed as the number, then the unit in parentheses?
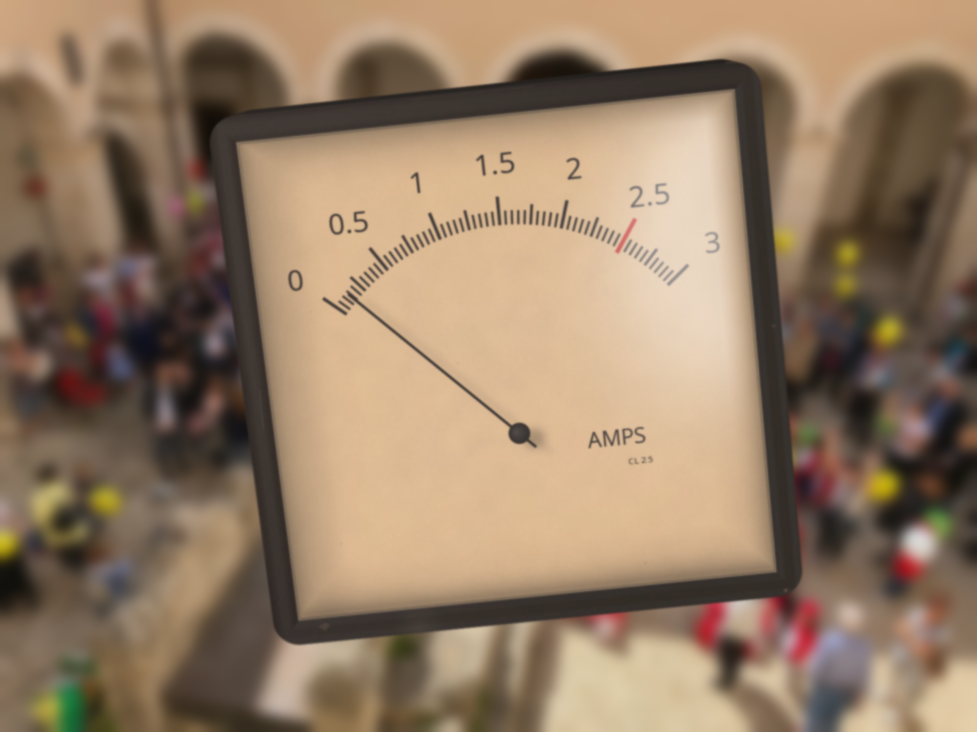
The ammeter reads 0.15 (A)
